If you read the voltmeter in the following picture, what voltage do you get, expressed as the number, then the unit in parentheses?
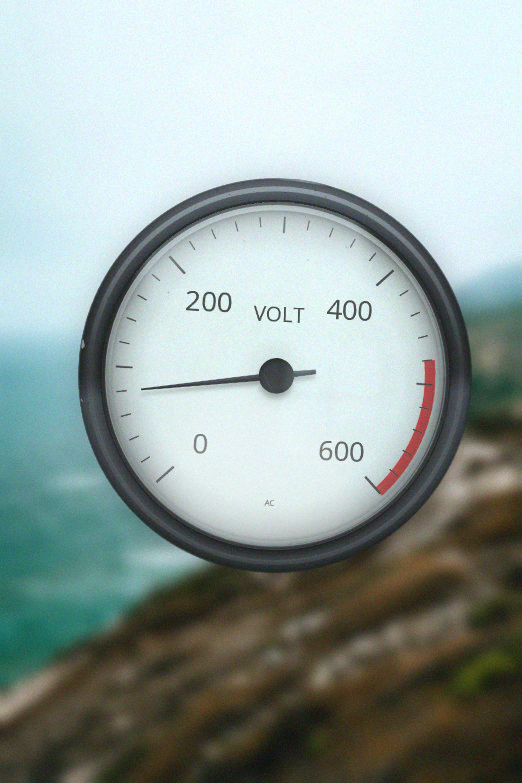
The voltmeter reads 80 (V)
